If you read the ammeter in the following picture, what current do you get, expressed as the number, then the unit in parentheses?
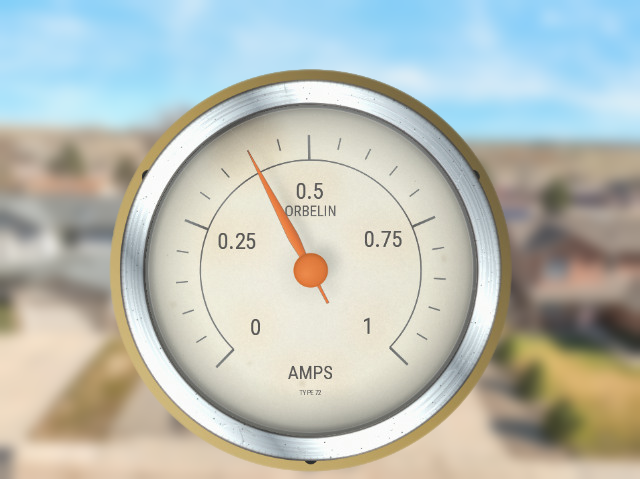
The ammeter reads 0.4 (A)
